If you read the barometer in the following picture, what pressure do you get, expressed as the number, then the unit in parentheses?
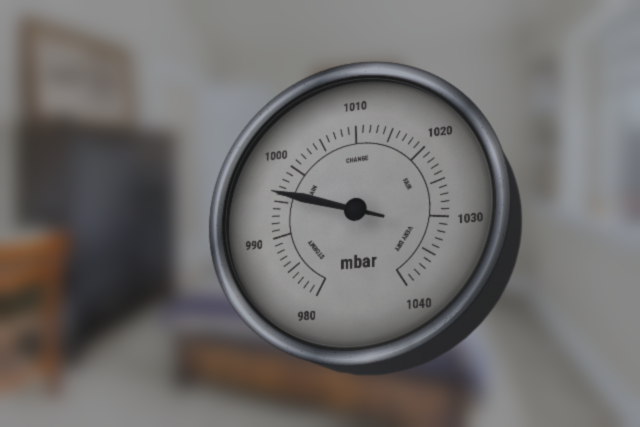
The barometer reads 996 (mbar)
